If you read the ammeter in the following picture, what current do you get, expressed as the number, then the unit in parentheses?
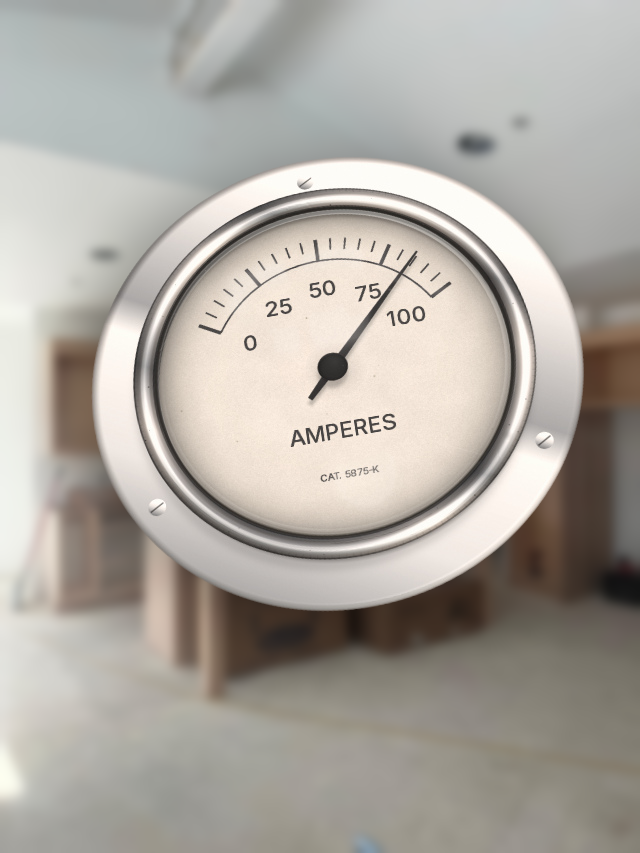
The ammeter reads 85 (A)
